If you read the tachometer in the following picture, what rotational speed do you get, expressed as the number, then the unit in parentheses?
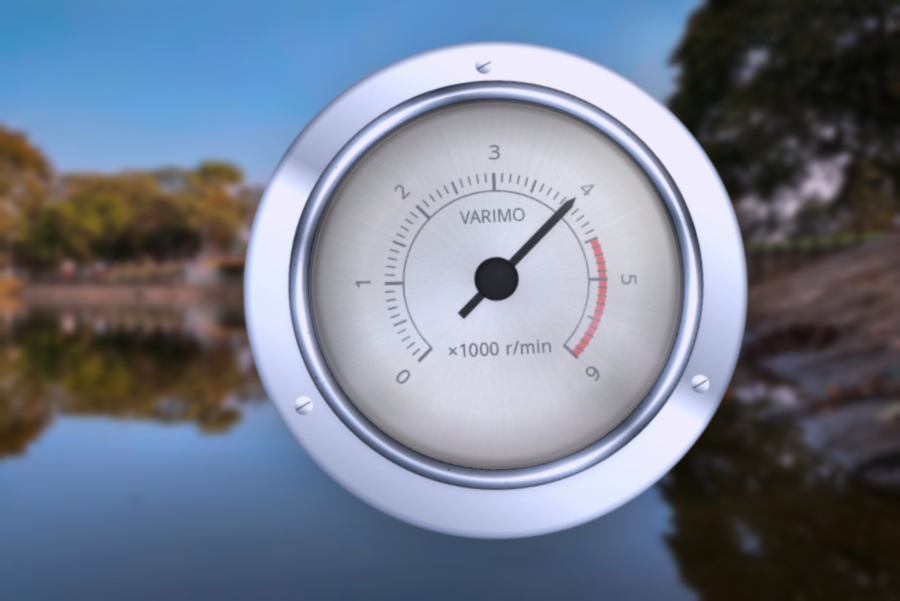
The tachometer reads 4000 (rpm)
